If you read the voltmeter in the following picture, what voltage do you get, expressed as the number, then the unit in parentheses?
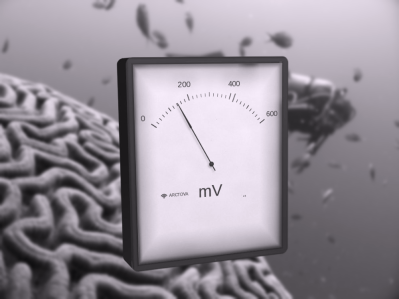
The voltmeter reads 140 (mV)
